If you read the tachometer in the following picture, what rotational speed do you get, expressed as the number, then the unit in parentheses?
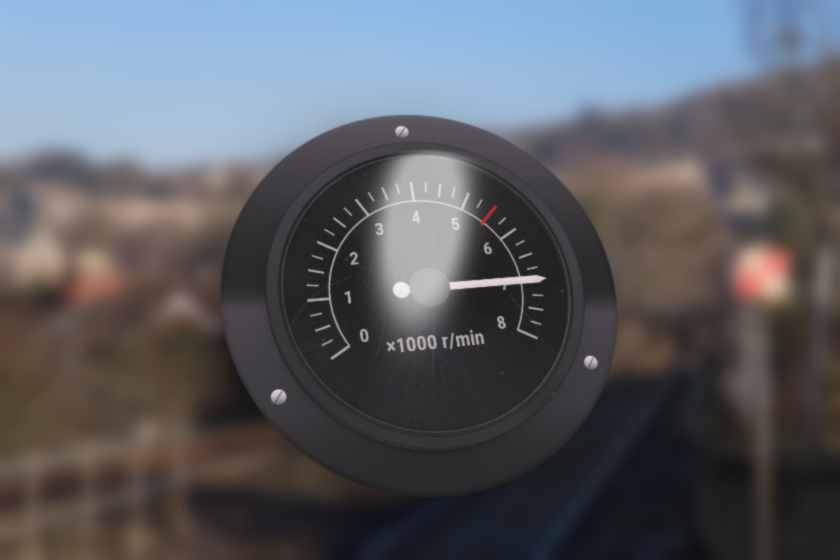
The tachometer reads 7000 (rpm)
